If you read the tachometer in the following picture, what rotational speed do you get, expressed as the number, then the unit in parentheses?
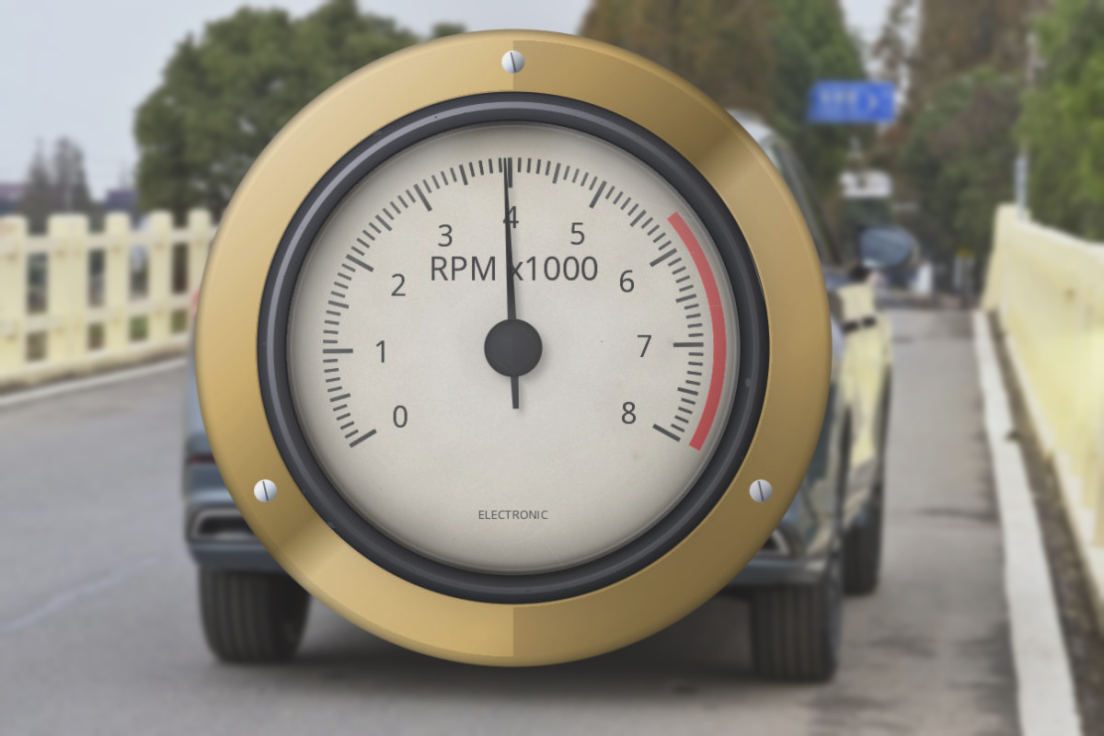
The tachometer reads 3950 (rpm)
